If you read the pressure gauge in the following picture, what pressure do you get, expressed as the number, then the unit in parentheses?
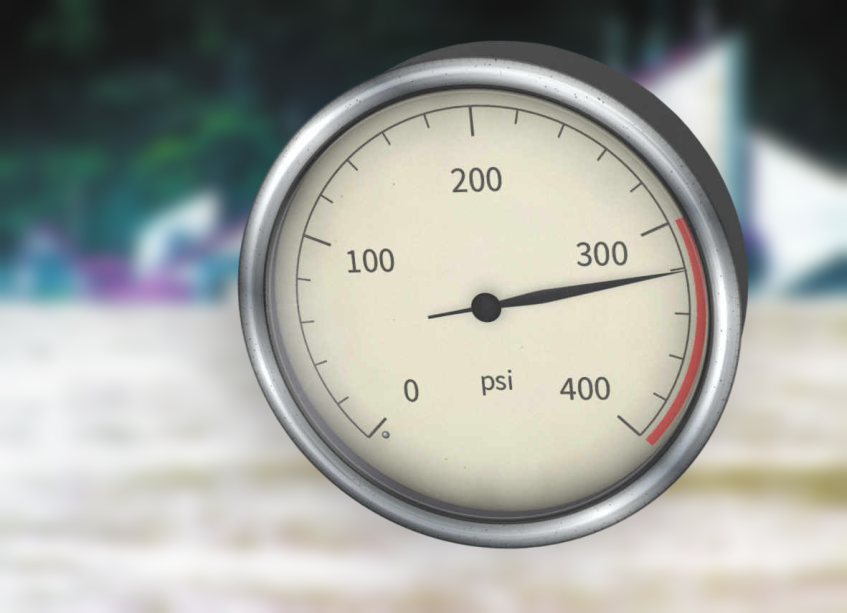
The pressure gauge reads 320 (psi)
